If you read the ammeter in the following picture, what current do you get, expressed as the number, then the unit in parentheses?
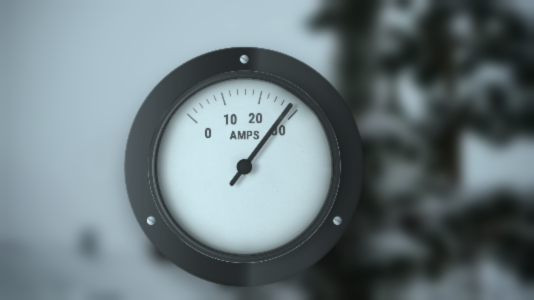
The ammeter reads 28 (A)
